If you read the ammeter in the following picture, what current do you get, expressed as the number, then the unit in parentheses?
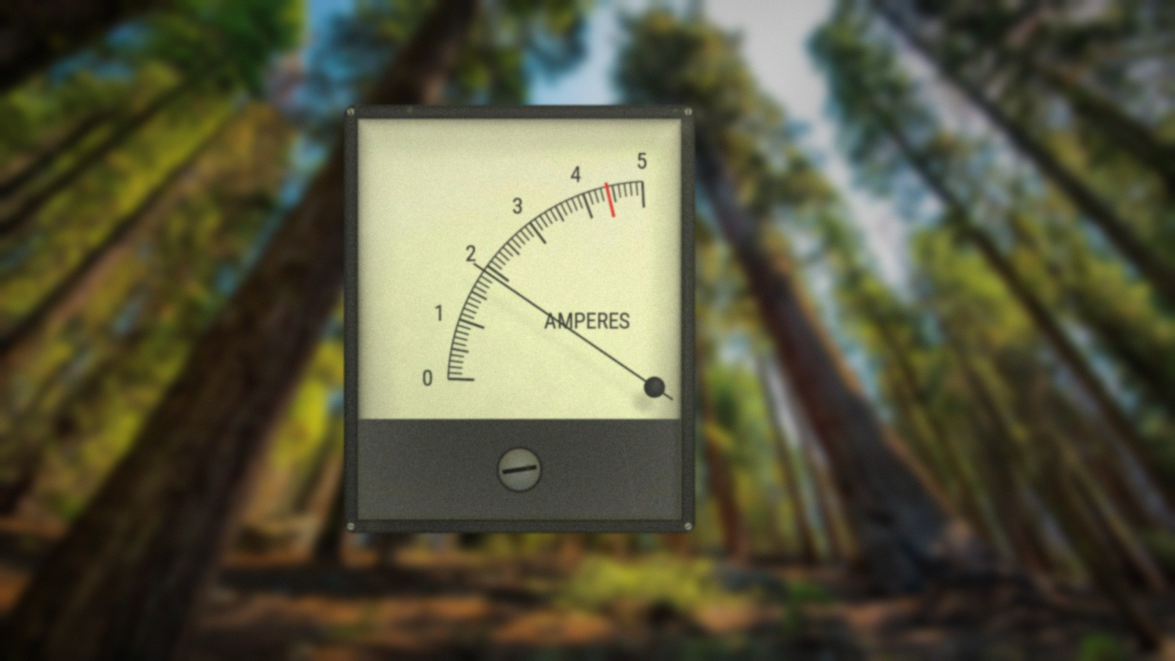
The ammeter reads 1.9 (A)
